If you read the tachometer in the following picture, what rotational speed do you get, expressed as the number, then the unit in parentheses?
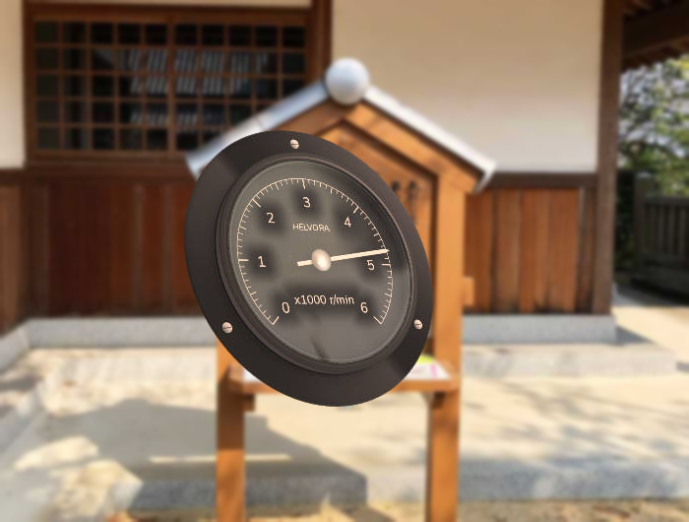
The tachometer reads 4800 (rpm)
